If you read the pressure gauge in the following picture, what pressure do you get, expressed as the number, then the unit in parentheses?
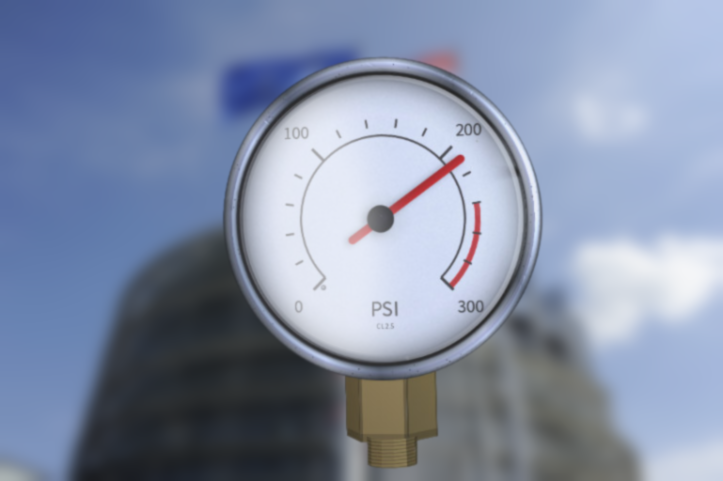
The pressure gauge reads 210 (psi)
